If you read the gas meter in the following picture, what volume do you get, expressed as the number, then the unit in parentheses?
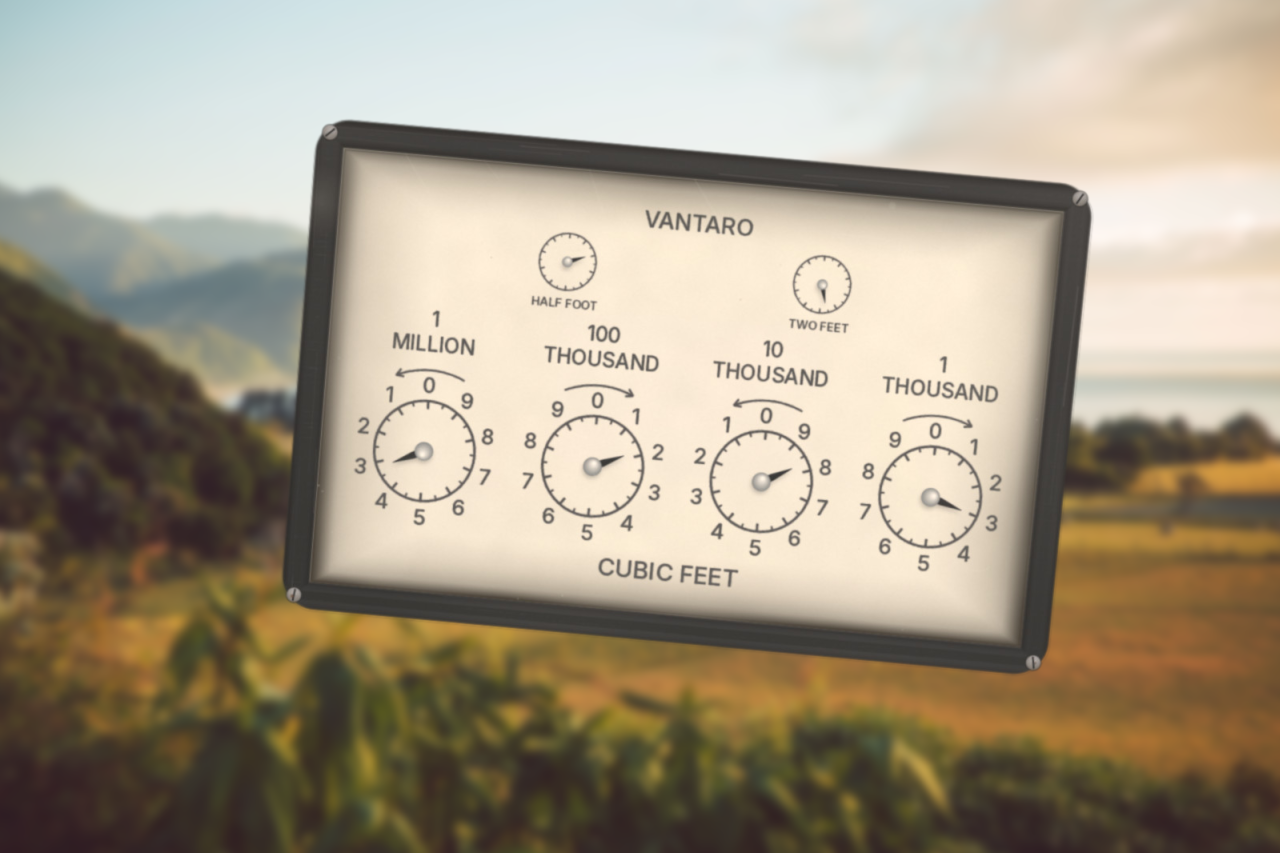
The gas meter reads 318300 (ft³)
